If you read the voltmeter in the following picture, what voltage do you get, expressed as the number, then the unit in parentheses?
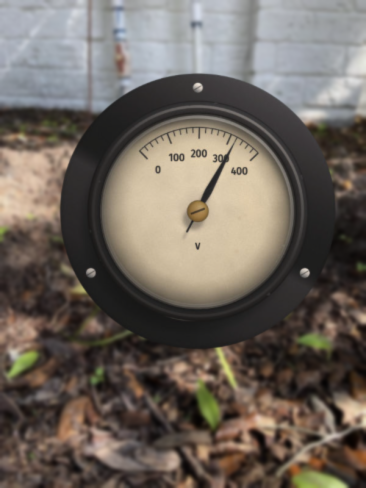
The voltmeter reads 320 (V)
